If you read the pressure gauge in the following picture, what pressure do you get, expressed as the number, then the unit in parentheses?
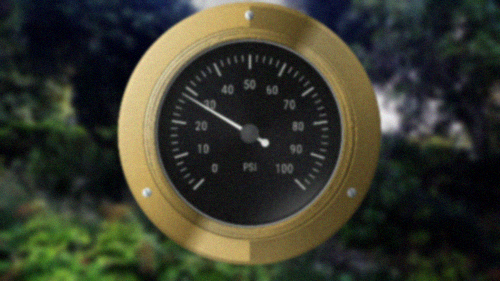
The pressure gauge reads 28 (psi)
